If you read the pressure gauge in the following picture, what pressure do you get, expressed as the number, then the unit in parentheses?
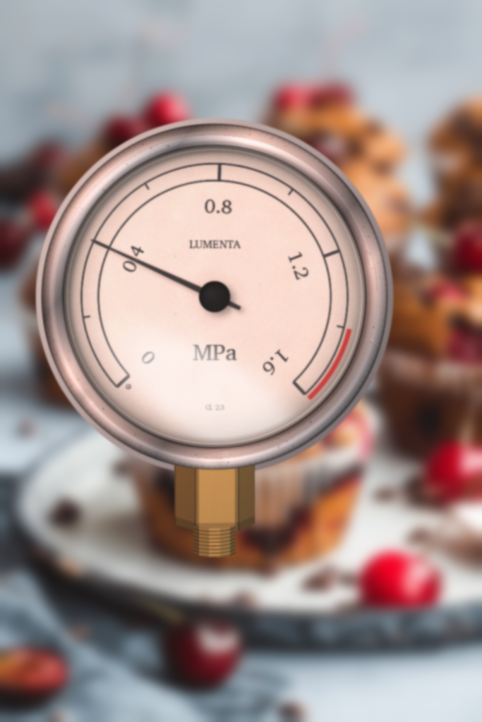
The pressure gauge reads 0.4 (MPa)
